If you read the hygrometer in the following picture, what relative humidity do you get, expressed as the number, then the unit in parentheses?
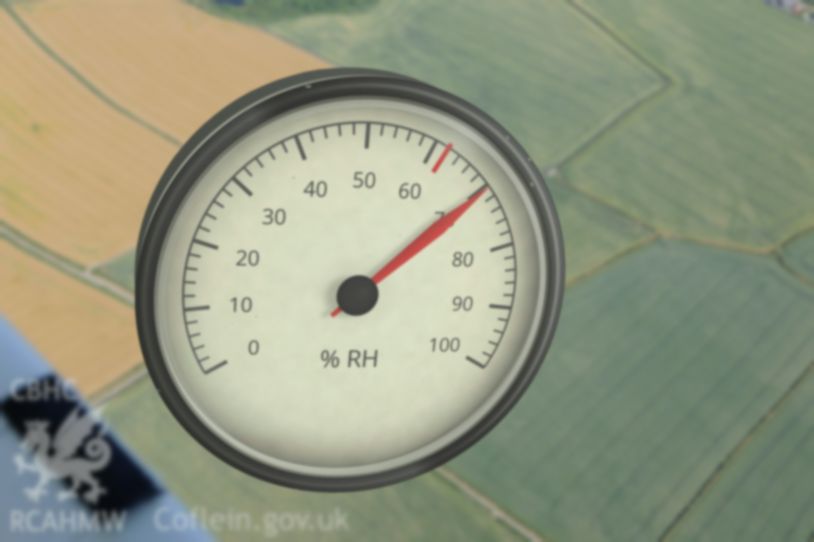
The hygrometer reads 70 (%)
